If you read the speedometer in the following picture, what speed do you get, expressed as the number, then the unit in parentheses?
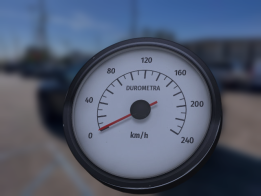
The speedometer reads 0 (km/h)
